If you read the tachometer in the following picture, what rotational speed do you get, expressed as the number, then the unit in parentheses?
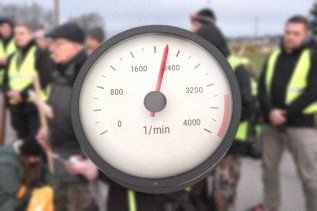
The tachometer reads 2200 (rpm)
